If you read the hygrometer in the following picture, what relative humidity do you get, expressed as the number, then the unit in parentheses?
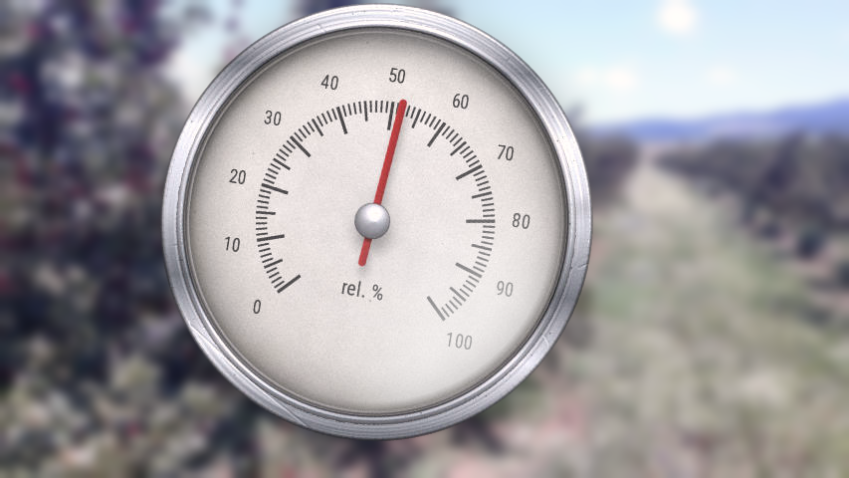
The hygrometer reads 52 (%)
